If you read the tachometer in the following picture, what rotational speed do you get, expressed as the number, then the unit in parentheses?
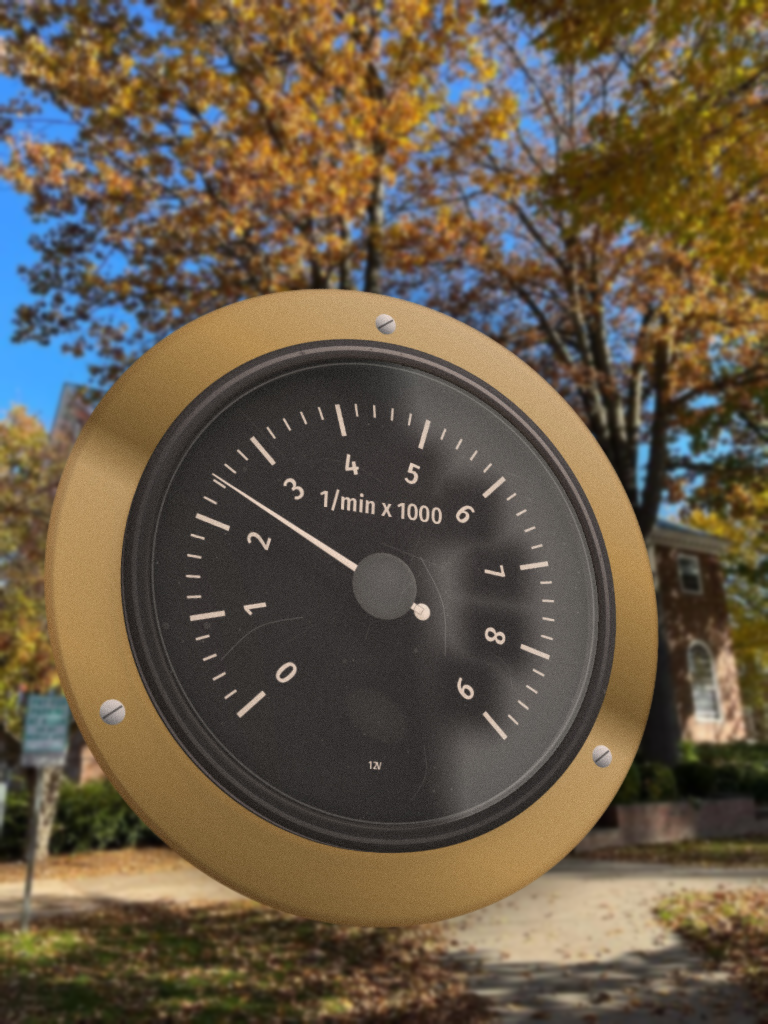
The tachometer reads 2400 (rpm)
